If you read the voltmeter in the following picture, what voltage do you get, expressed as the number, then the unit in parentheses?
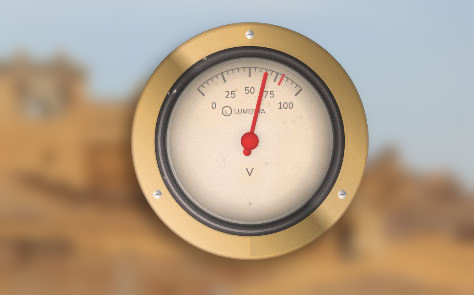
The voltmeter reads 65 (V)
